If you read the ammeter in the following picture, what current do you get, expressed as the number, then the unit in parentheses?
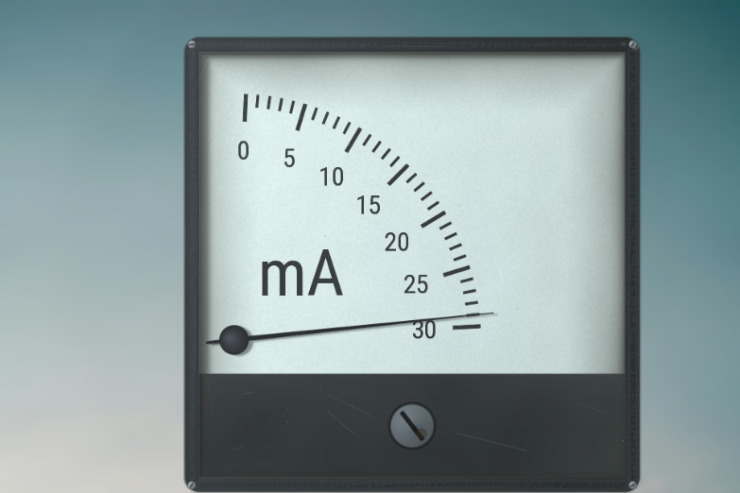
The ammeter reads 29 (mA)
